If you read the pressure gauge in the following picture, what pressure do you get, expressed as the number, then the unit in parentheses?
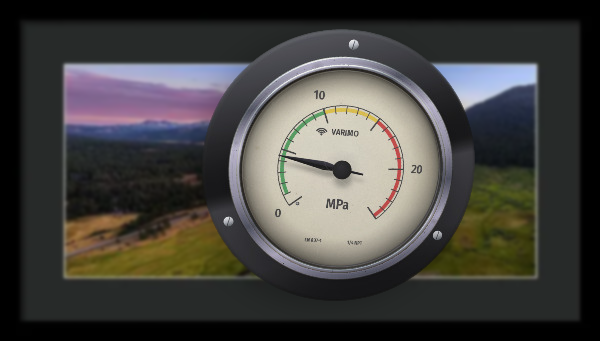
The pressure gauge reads 4.5 (MPa)
